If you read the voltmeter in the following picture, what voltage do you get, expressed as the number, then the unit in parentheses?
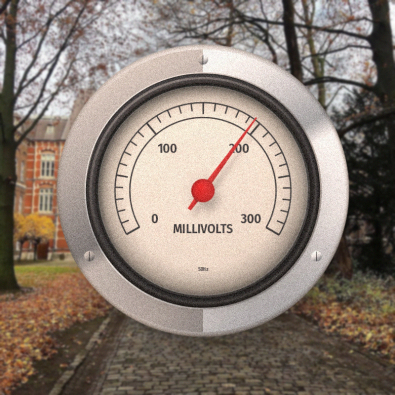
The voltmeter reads 195 (mV)
